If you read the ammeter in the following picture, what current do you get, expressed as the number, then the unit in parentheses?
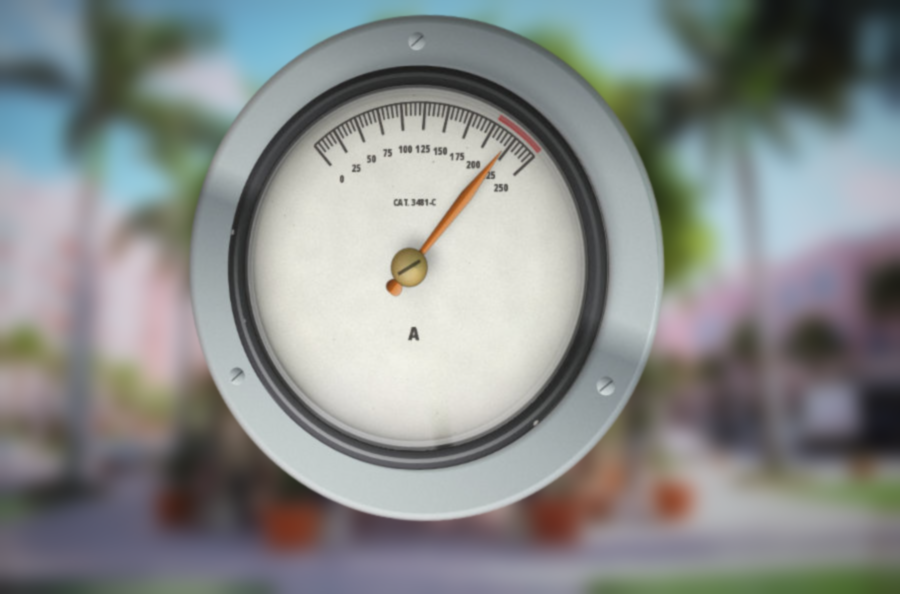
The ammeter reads 225 (A)
